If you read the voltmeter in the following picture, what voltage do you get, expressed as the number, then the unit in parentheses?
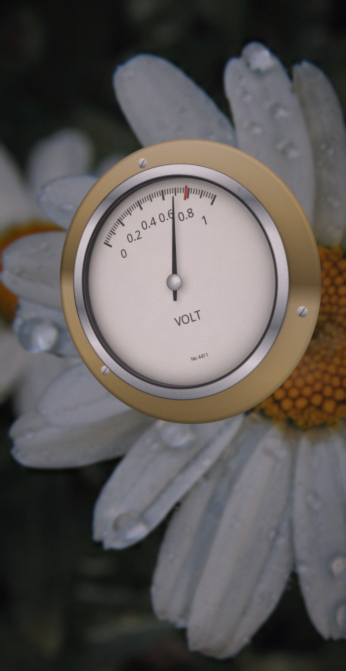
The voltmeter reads 0.7 (V)
